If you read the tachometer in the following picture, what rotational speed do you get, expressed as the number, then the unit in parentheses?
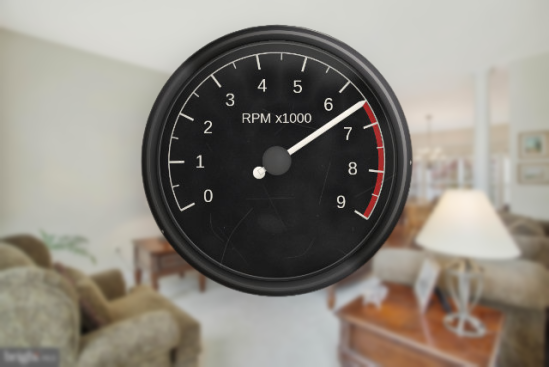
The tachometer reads 6500 (rpm)
